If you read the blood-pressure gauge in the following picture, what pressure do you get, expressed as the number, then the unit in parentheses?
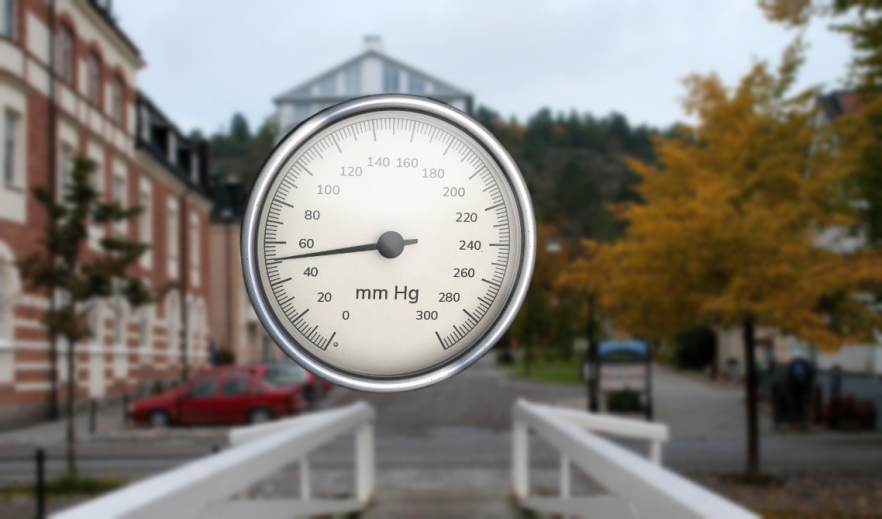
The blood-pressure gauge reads 52 (mmHg)
